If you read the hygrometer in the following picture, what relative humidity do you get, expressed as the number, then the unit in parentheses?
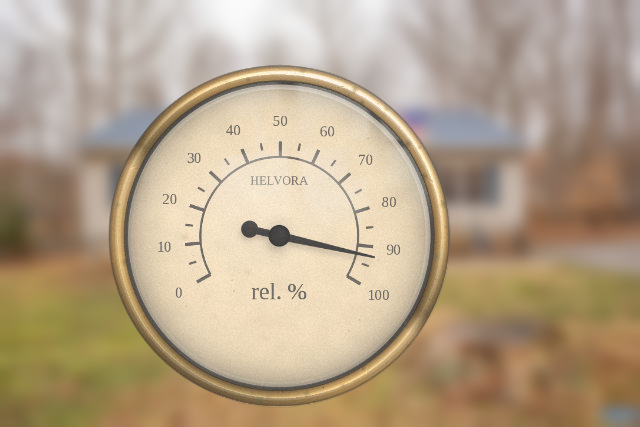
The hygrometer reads 92.5 (%)
